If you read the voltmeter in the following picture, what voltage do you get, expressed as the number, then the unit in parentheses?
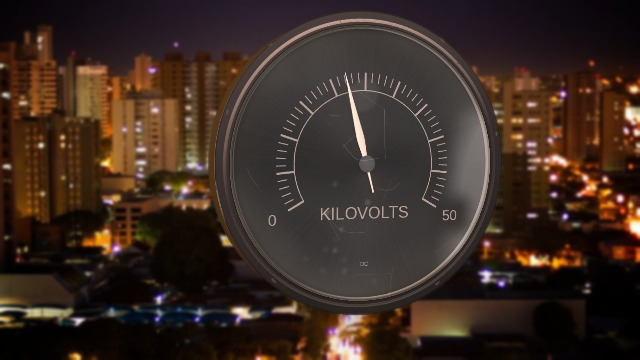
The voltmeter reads 22 (kV)
